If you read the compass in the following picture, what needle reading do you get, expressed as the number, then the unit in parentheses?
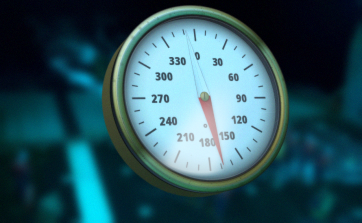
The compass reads 170 (°)
